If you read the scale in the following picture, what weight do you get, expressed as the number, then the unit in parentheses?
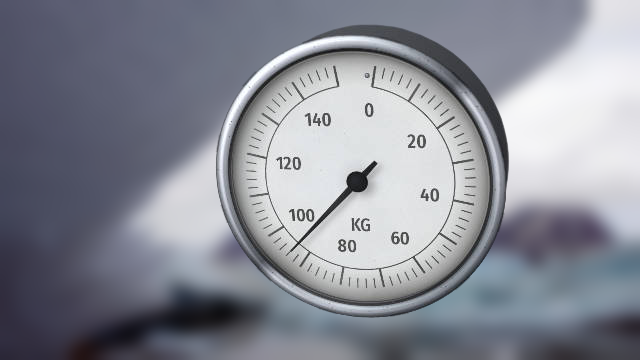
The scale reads 94 (kg)
